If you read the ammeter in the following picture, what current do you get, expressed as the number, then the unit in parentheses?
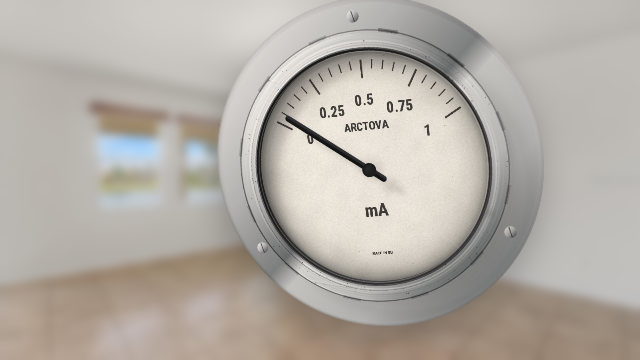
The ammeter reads 0.05 (mA)
